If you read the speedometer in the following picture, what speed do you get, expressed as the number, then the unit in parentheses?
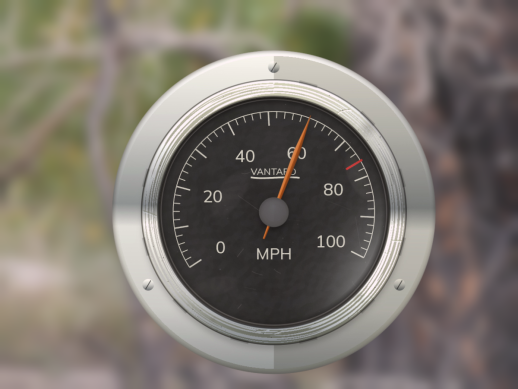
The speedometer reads 60 (mph)
